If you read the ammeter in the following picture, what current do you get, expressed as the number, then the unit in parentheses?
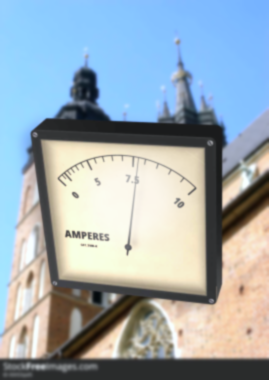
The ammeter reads 7.75 (A)
